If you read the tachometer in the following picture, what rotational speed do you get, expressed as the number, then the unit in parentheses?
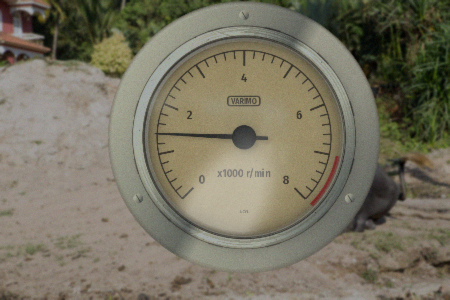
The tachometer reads 1400 (rpm)
